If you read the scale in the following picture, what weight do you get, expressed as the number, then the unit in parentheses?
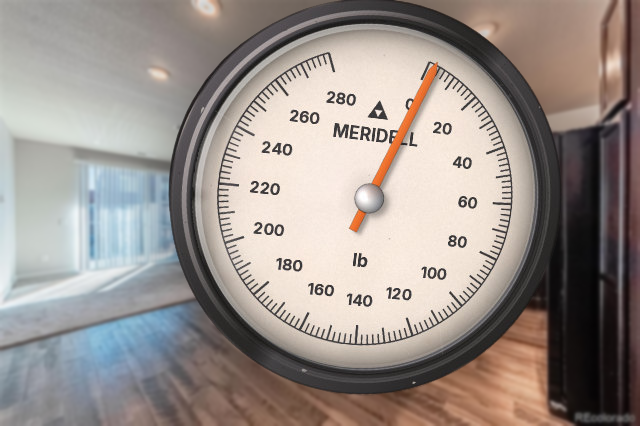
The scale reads 2 (lb)
